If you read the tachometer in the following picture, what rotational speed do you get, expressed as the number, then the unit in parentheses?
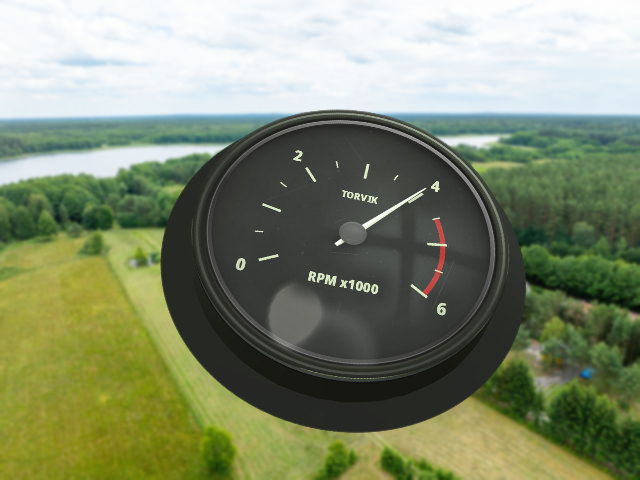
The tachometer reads 4000 (rpm)
